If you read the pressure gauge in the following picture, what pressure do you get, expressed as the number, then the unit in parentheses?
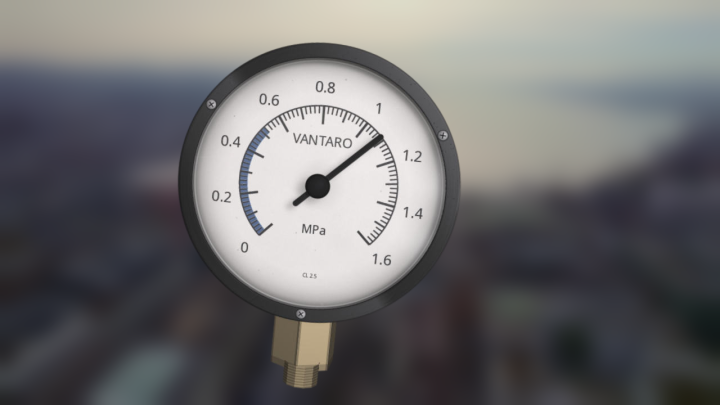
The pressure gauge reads 1.08 (MPa)
